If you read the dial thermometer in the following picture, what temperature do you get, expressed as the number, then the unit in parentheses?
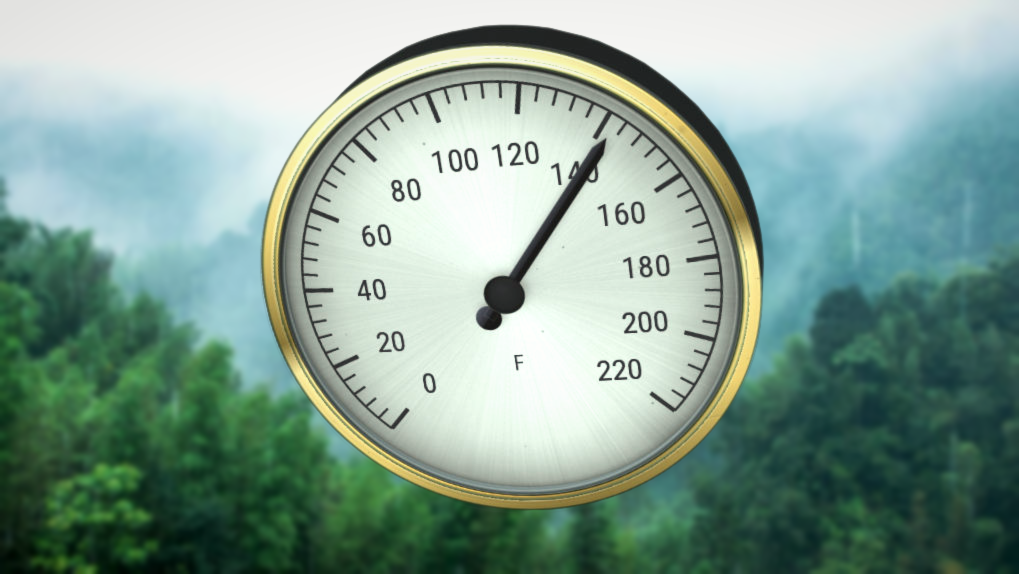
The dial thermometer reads 142 (°F)
